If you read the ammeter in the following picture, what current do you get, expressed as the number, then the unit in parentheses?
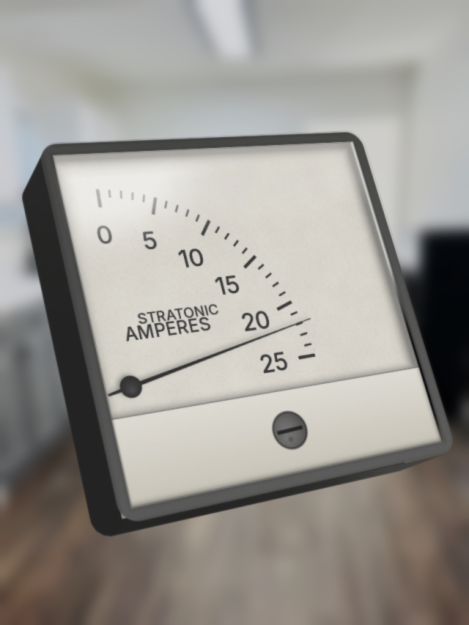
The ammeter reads 22 (A)
